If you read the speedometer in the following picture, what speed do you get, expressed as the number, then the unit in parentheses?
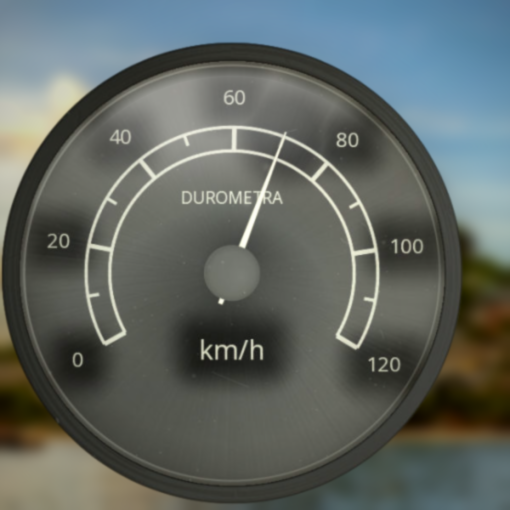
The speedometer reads 70 (km/h)
